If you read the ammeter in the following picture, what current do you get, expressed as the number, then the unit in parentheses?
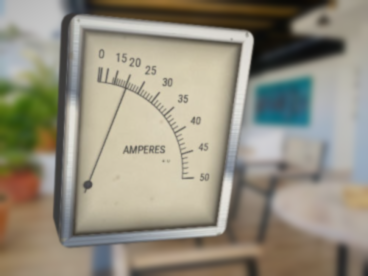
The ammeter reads 20 (A)
